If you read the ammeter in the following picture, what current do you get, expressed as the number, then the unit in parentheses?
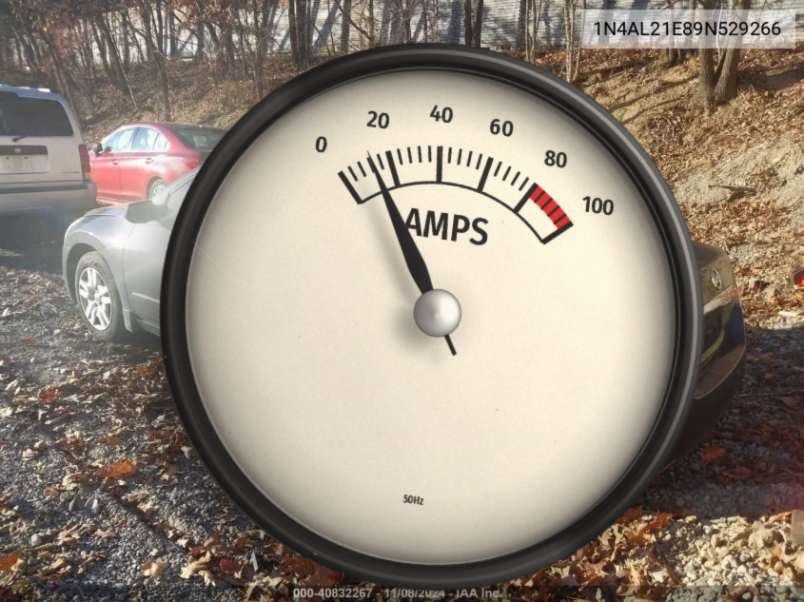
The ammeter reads 12 (A)
